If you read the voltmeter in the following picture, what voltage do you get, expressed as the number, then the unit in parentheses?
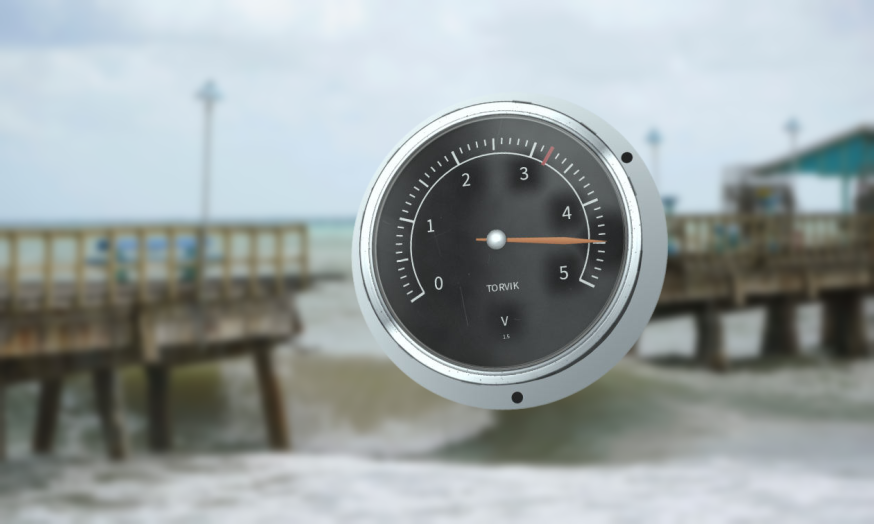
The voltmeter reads 4.5 (V)
